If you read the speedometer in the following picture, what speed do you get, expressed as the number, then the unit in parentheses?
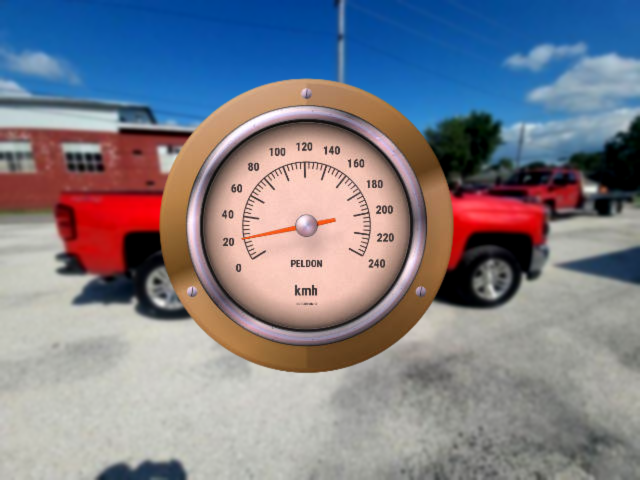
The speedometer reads 20 (km/h)
